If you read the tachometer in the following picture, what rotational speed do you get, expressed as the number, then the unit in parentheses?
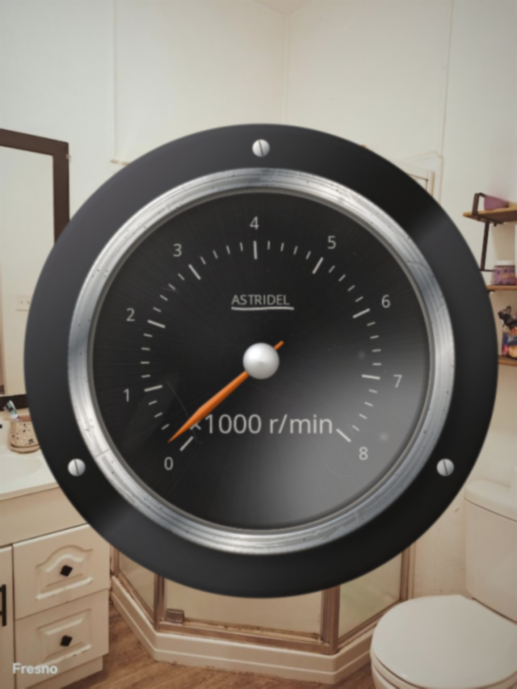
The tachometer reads 200 (rpm)
